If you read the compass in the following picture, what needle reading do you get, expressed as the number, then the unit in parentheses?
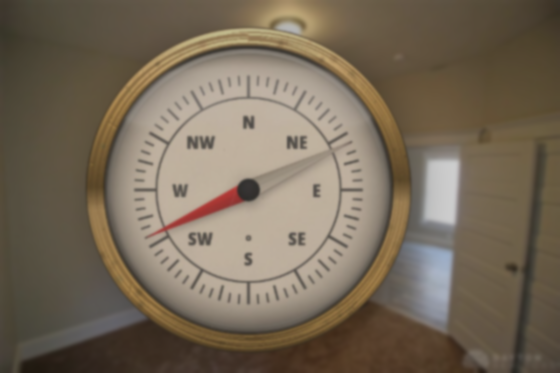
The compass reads 245 (°)
